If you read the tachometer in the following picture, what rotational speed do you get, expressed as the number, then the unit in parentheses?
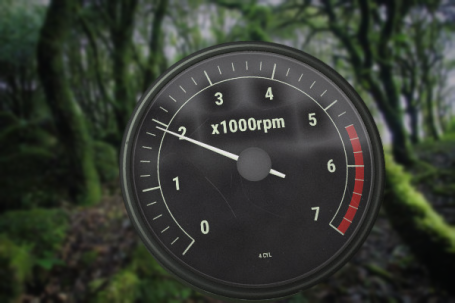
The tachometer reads 1900 (rpm)
